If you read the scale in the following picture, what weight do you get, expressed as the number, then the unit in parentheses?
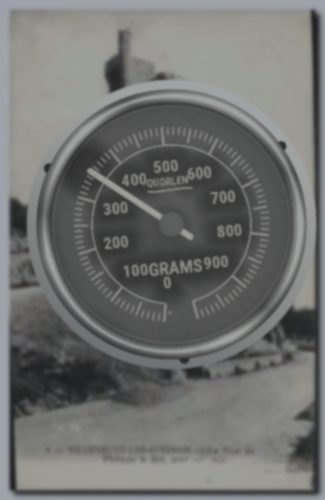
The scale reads 350 (g)
